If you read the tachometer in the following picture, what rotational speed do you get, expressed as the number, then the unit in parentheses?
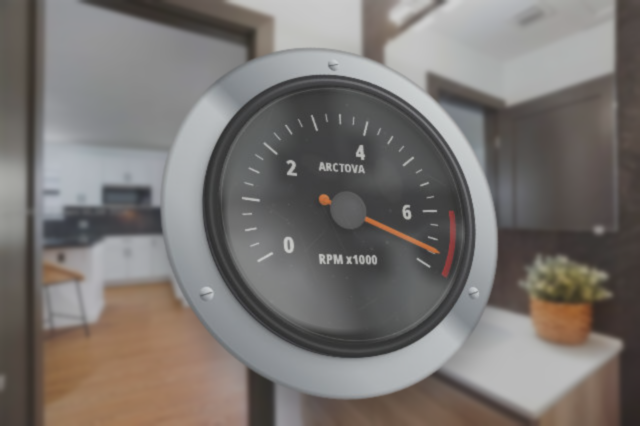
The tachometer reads 6750 (rpm)
